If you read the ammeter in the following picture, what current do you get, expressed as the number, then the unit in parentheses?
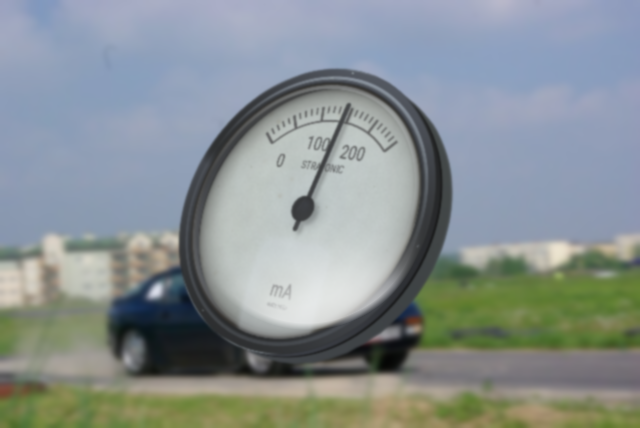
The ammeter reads 150 (mA)
